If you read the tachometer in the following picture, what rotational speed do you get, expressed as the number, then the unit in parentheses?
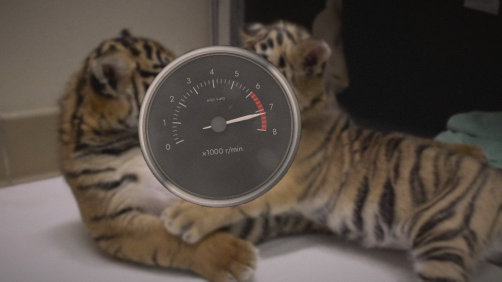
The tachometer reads 7200 (rpm)
